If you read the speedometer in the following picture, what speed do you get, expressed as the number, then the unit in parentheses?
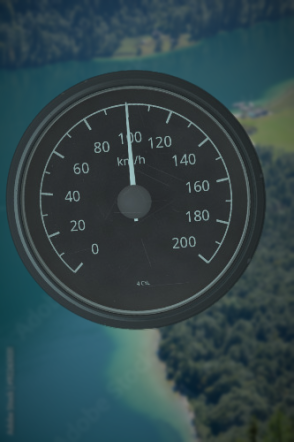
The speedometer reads 100 (km/h)
